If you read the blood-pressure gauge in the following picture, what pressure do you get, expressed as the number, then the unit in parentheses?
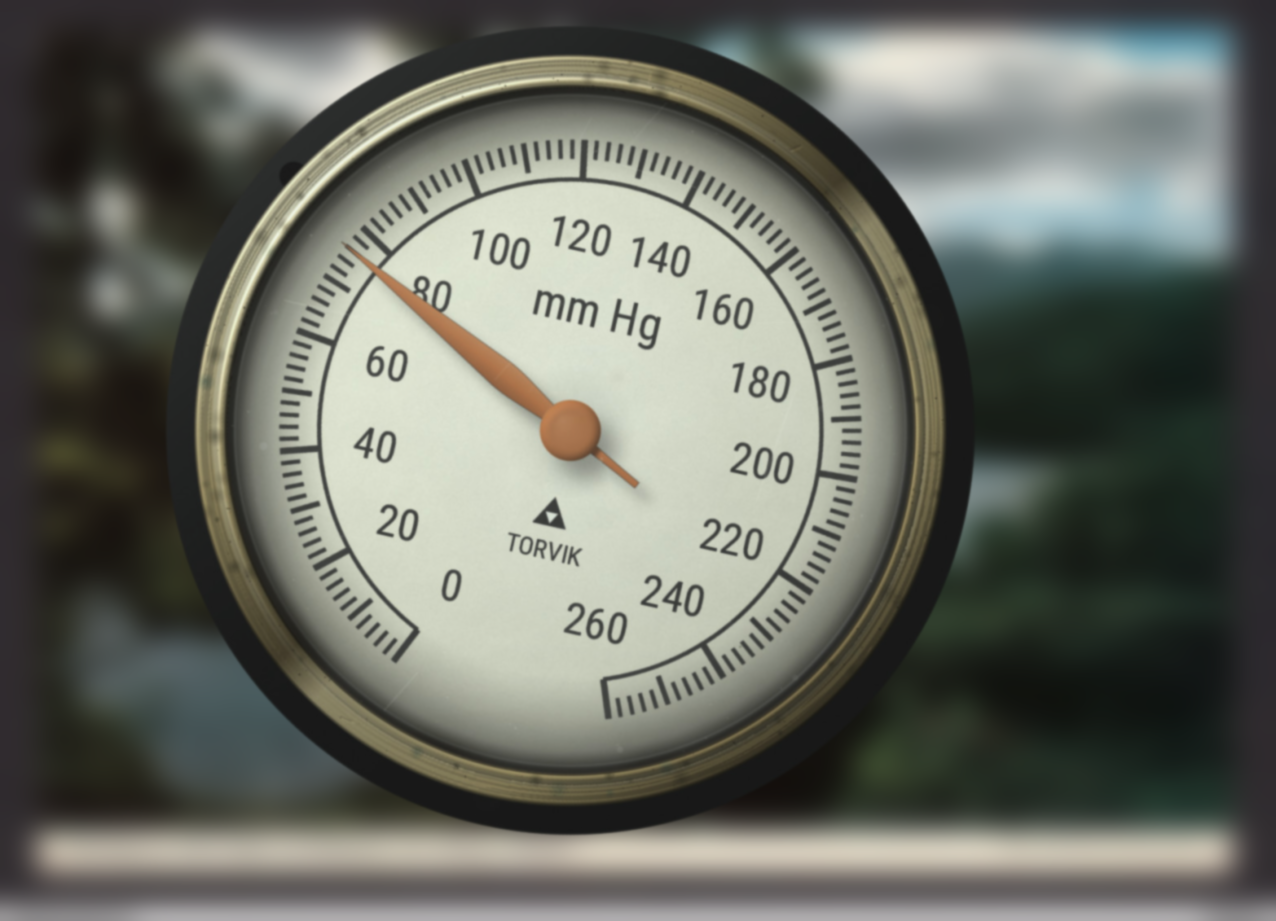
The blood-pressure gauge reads 76 (mmHg)
